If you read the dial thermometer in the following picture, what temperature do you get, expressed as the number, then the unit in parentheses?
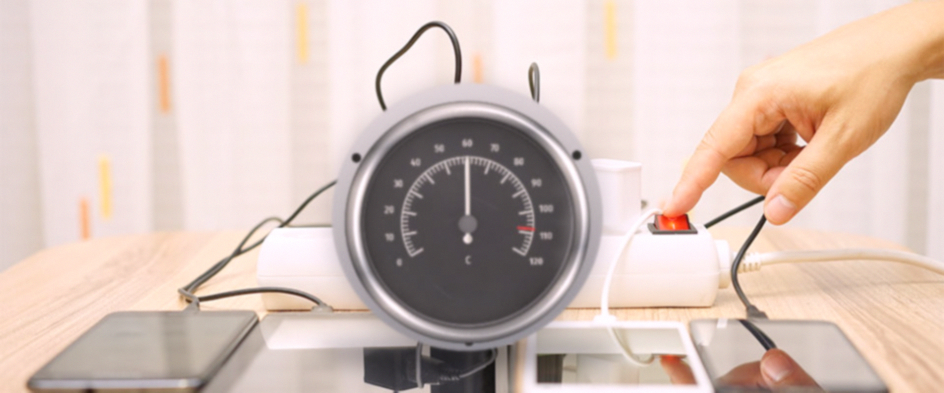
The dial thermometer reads 60 (°C)
